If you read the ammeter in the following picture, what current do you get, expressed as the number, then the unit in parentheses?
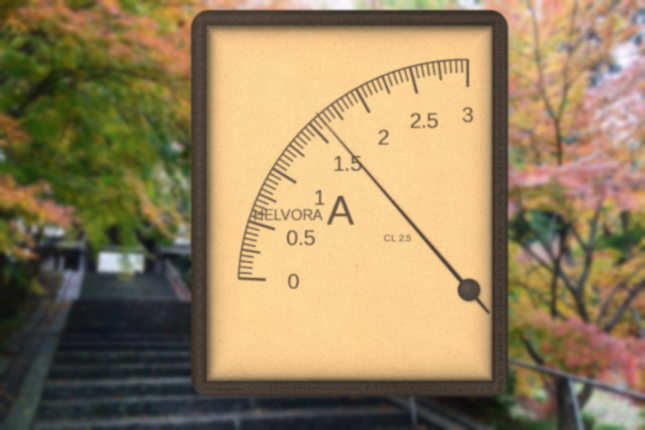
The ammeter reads 1.6 (A)
